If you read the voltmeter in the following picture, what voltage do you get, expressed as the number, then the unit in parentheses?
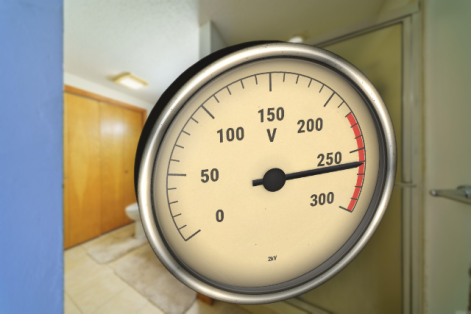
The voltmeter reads 260 (V)
